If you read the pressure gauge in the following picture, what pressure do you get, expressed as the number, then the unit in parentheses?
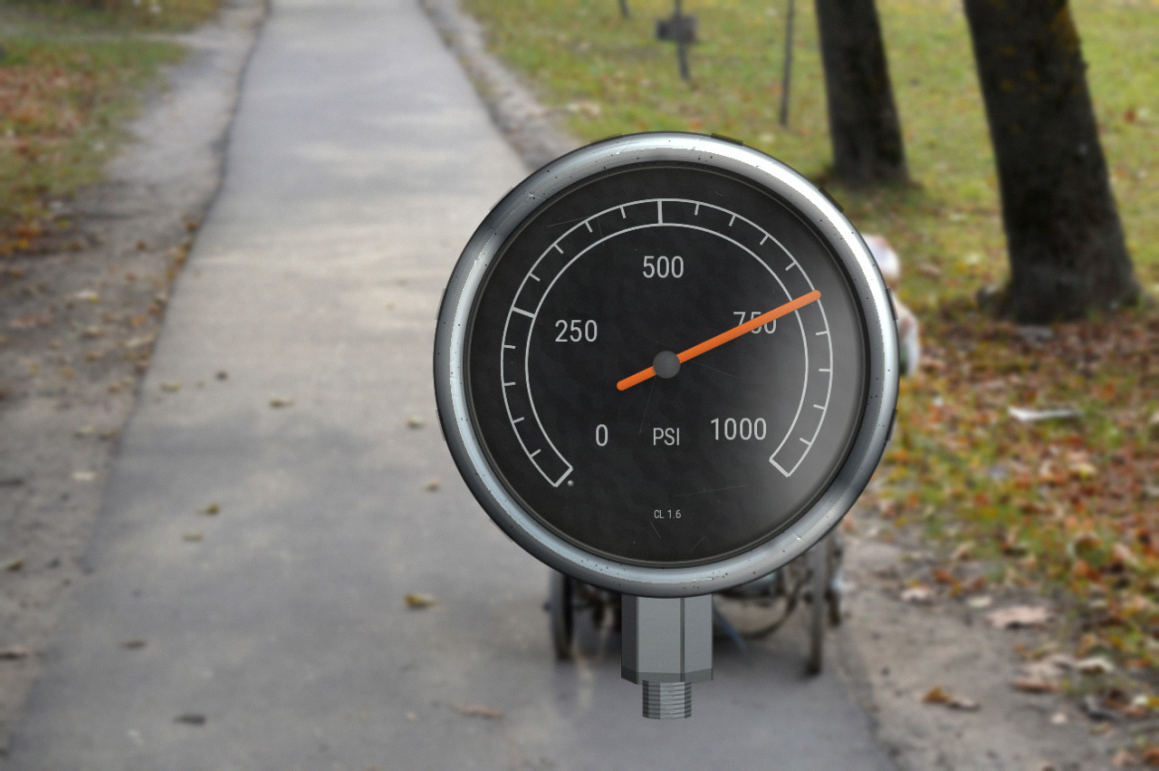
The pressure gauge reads 750 (psi)
